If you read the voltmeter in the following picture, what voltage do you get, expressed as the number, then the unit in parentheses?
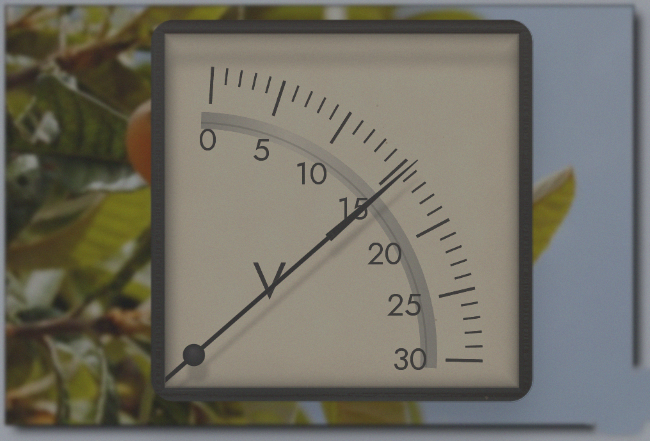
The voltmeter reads 15.5 (V)
